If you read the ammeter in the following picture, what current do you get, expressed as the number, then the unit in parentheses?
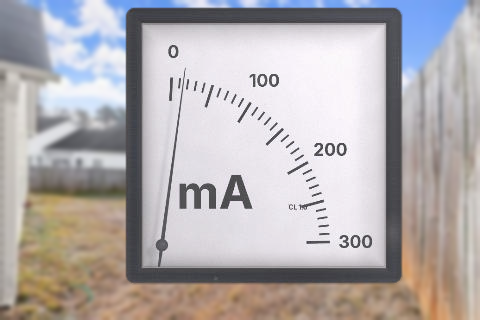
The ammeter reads 15 (mA)
